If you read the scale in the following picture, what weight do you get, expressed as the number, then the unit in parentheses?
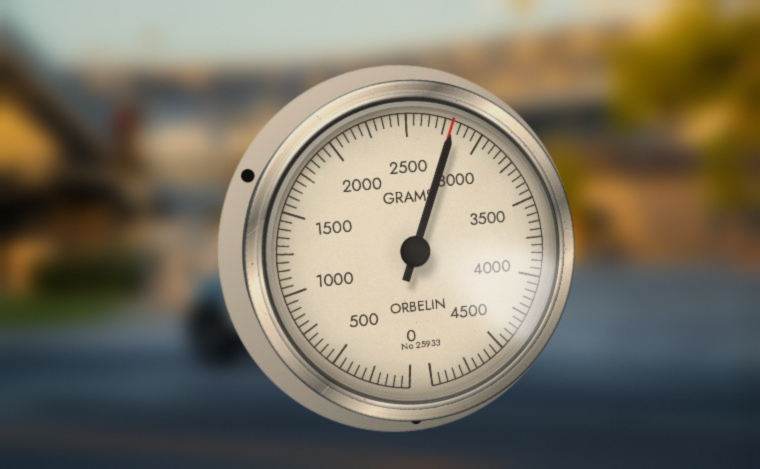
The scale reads 2800 (g)
